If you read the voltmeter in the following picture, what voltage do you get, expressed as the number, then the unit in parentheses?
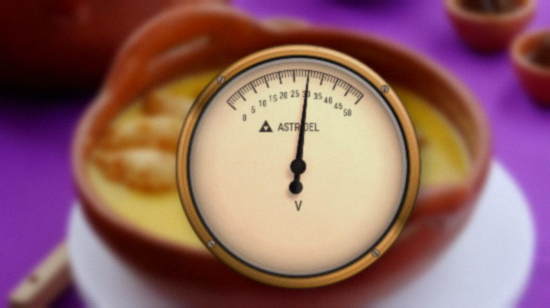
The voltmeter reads 30 (V)
